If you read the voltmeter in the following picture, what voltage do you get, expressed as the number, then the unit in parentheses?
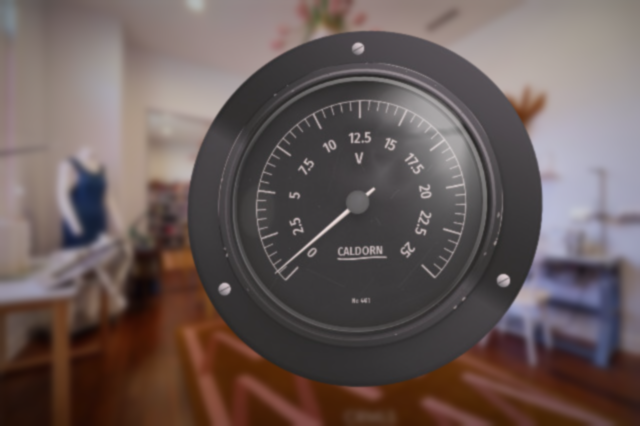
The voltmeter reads 0.5 (V)
